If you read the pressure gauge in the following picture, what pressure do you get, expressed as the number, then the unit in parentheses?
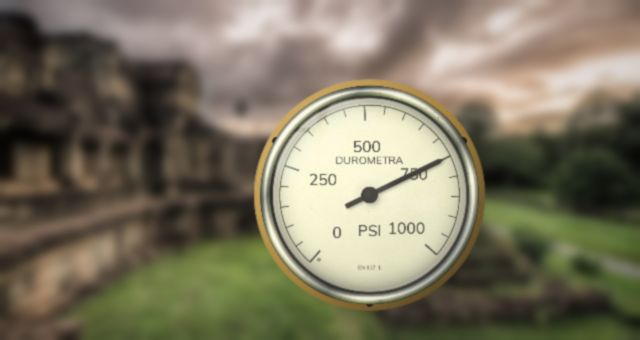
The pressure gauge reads 750 (psi)
